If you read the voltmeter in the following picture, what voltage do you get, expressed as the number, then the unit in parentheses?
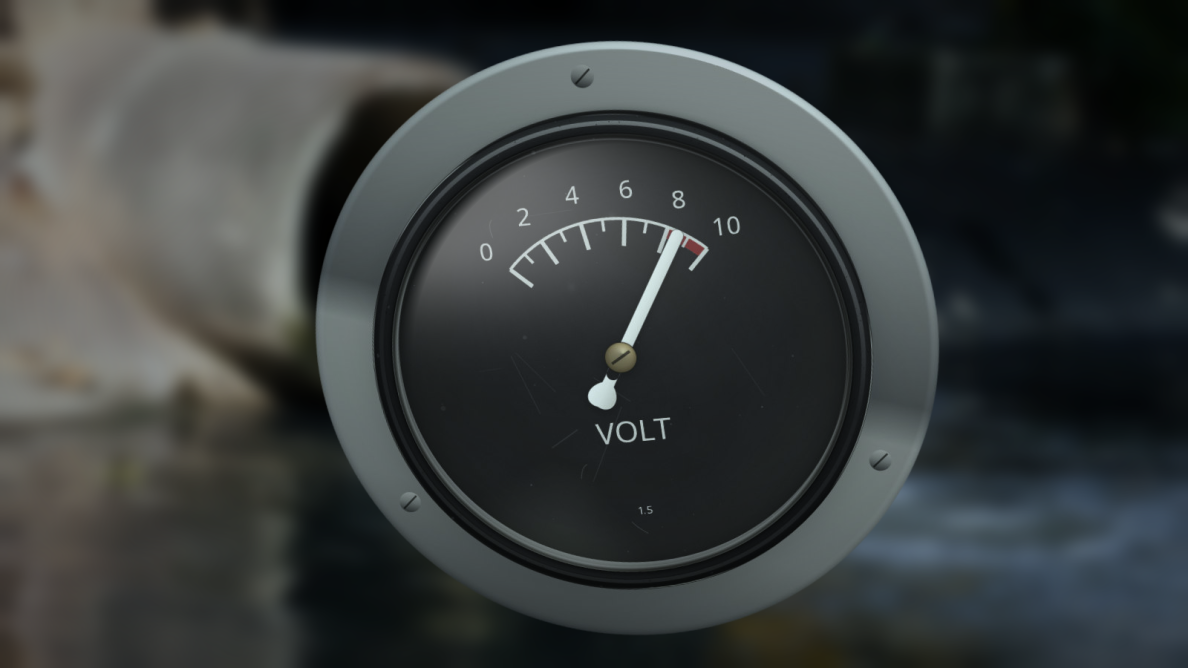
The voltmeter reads 8.5 (V)
